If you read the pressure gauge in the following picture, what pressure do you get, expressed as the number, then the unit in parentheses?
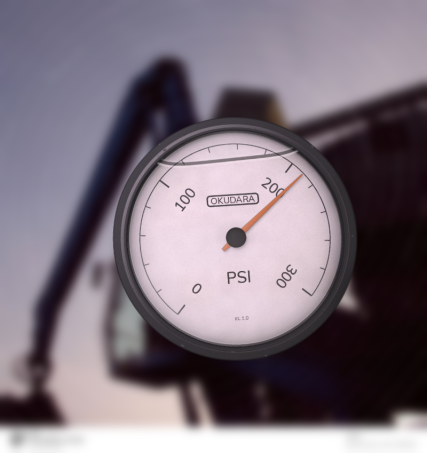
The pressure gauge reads 210 (psi)
